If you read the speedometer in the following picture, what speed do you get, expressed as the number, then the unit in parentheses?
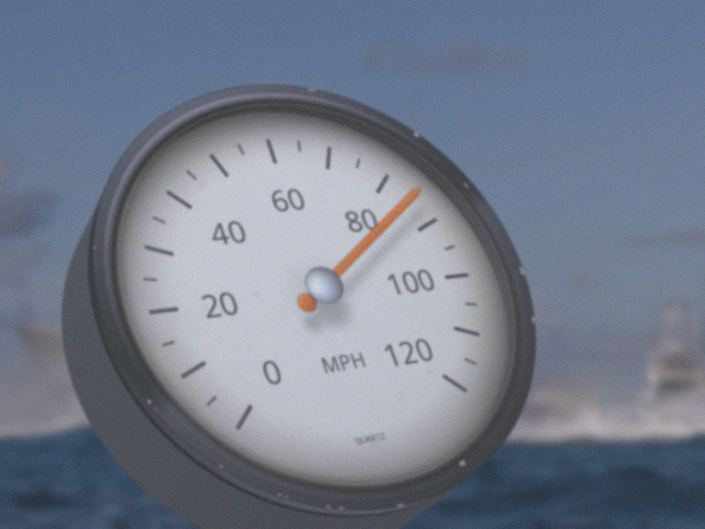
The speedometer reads 85 (mph)
